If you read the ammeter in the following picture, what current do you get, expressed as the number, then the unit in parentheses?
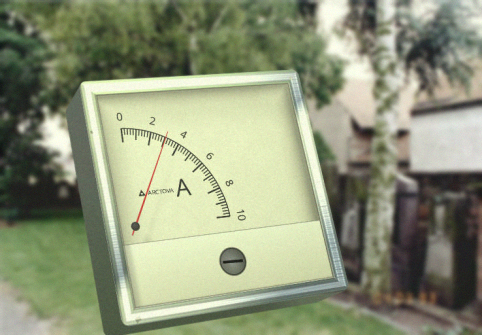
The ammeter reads 3 (A)
